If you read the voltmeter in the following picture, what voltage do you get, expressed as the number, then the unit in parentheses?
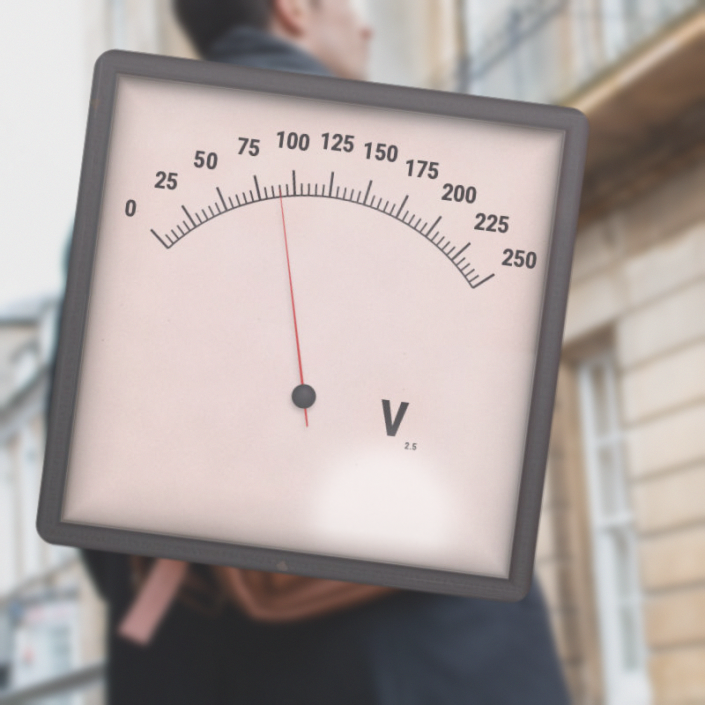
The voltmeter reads 90 (V)
